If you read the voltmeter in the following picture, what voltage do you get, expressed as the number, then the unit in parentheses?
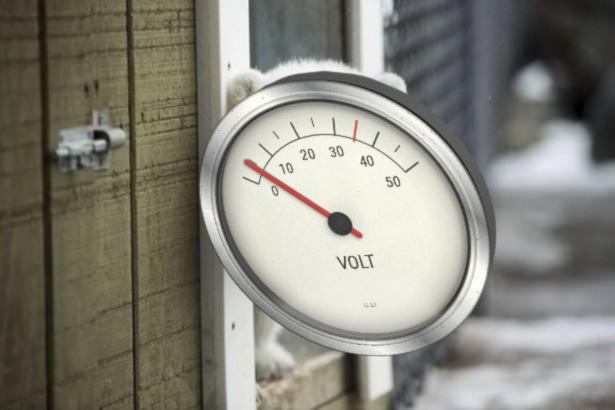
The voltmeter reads 5 (V)
